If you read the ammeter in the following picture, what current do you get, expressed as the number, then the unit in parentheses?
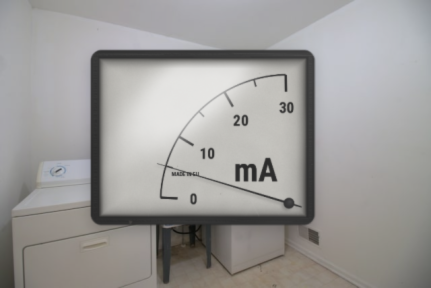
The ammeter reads 5 (mA)
